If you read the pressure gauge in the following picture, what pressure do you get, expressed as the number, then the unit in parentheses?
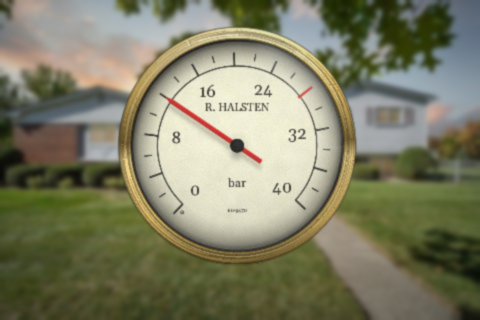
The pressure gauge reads 12 (bar)
